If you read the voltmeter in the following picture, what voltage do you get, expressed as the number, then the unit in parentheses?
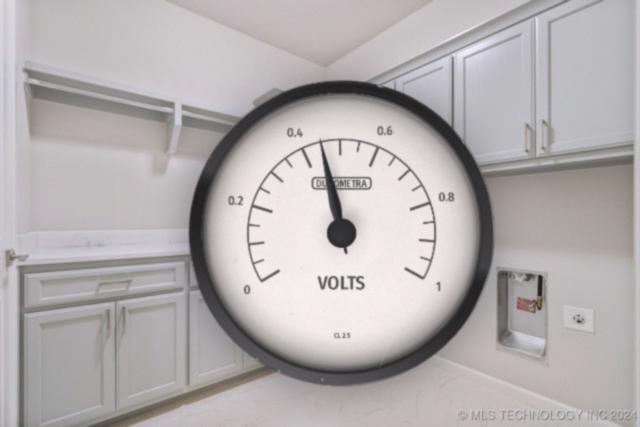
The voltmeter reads 0.45 (V)
